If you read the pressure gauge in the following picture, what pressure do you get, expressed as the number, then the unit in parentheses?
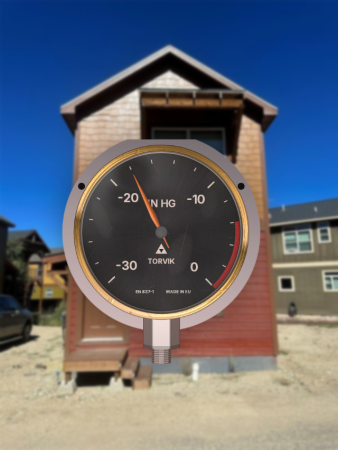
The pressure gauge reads -18 (inHg)
